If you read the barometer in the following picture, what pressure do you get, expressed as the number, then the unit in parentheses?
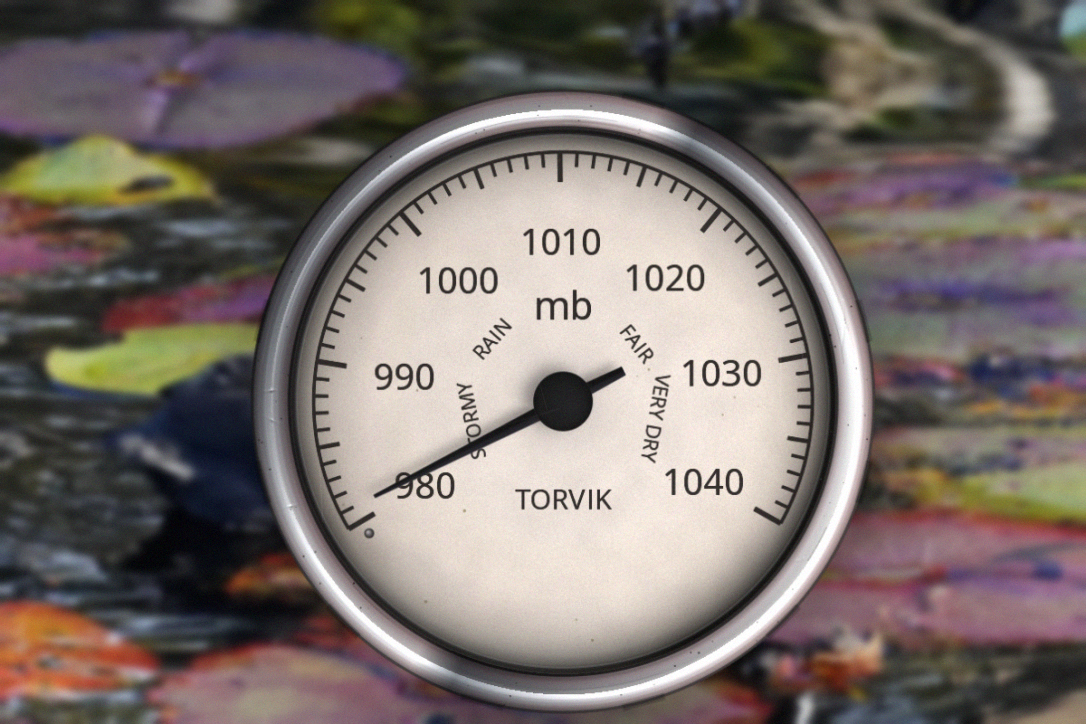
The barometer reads 981 (mbar)
